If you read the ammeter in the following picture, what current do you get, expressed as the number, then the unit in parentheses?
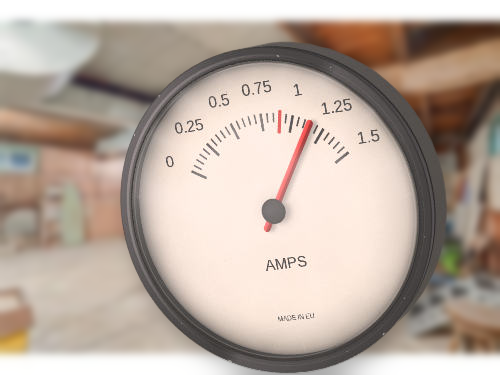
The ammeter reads 1.15 (A)
